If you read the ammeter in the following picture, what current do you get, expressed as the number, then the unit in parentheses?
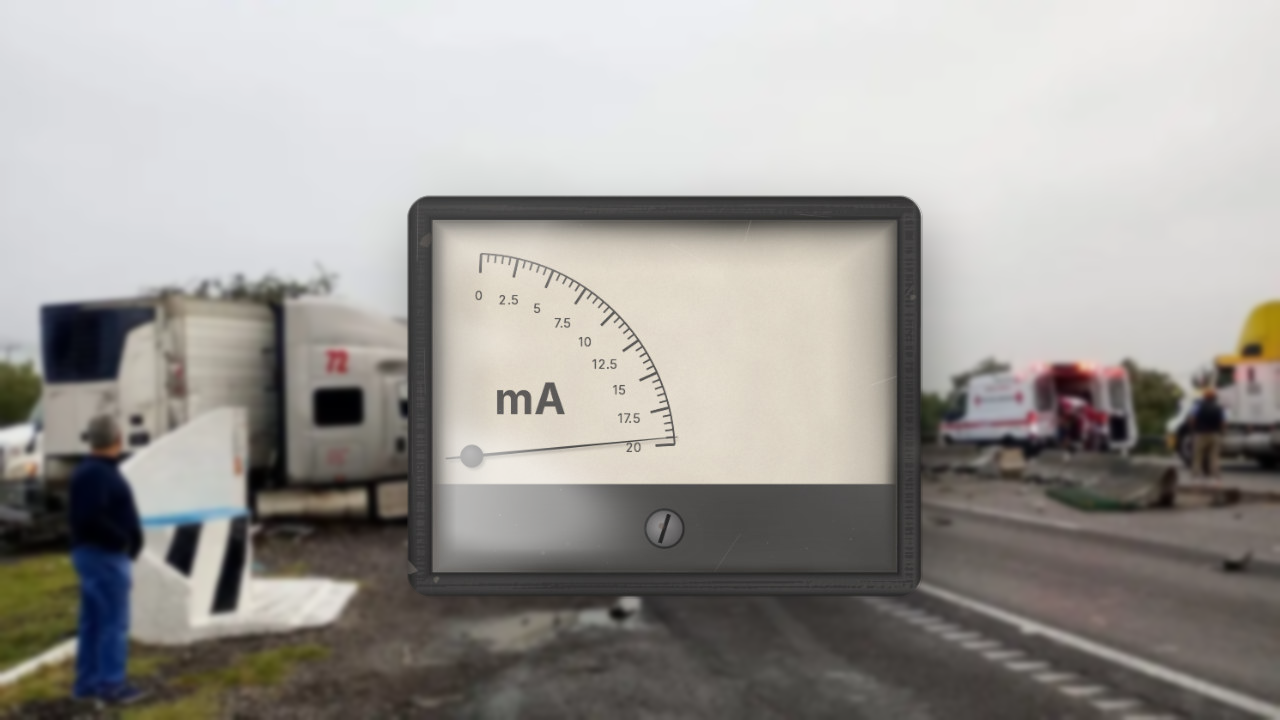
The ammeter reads 19.5 (mA)
